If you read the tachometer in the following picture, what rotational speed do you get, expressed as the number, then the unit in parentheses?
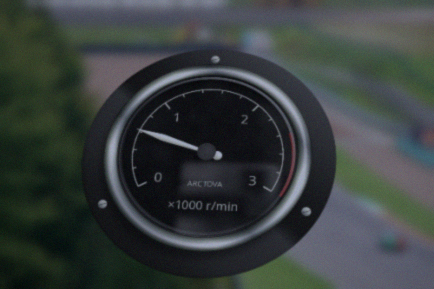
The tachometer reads 600 (rpm)
